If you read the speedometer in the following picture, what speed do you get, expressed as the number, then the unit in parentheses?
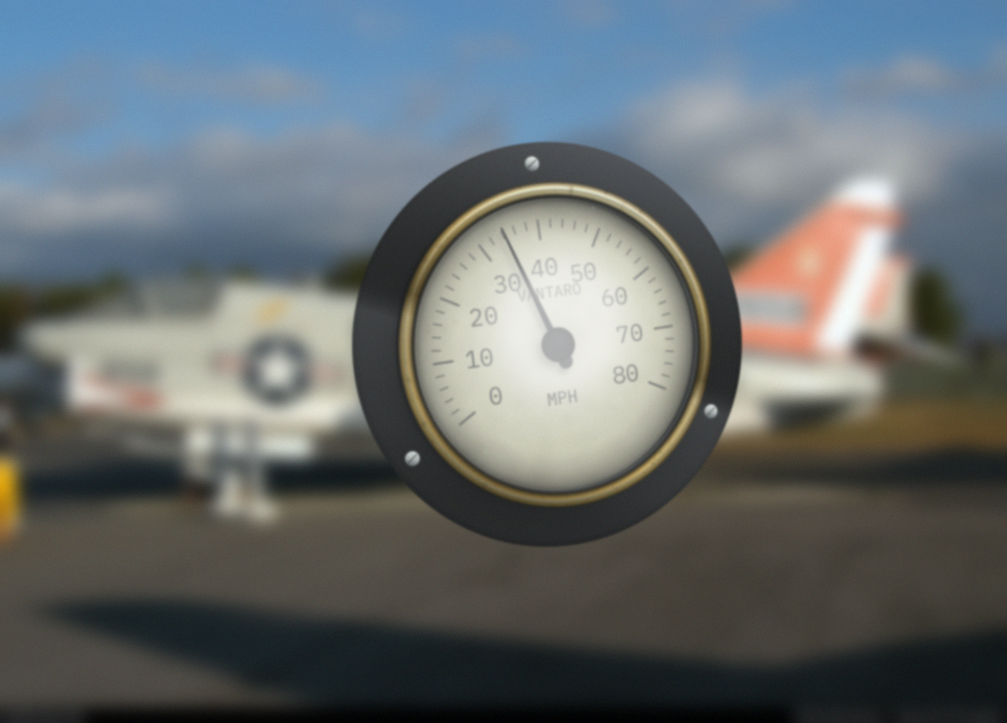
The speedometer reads 34 (mph)
